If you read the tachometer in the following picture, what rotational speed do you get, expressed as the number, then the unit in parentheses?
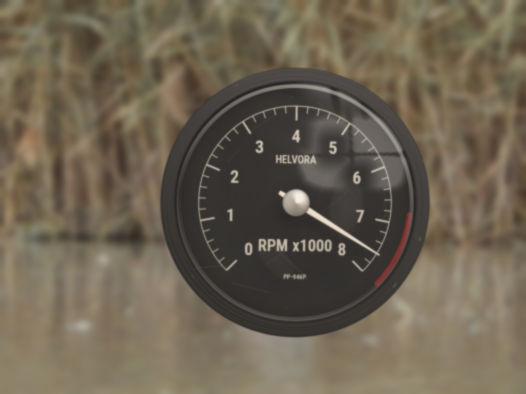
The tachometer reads 7600 (rpm)
